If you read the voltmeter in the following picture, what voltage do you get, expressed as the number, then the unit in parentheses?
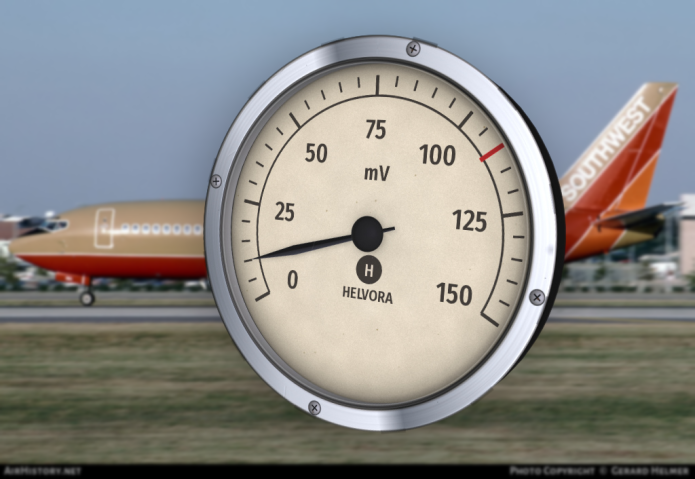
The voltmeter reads 10 (mV)
